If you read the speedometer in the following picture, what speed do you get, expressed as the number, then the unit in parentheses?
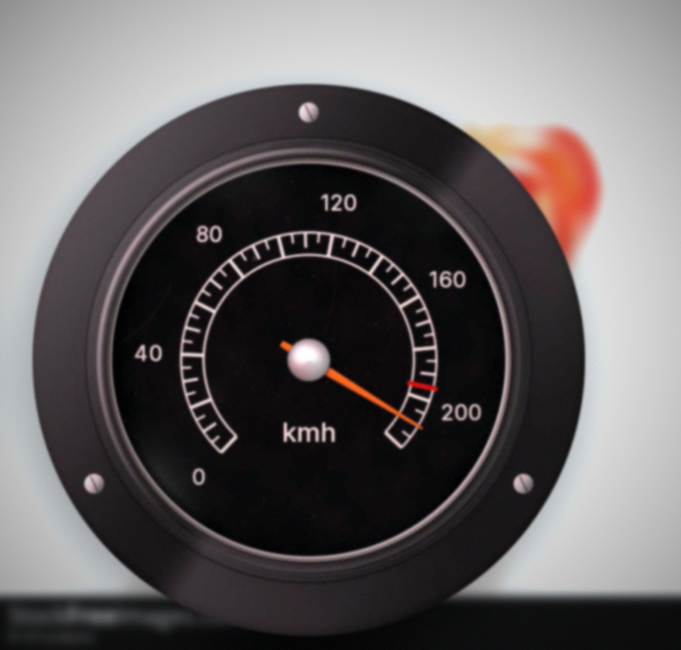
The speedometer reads 210 (km/h)
